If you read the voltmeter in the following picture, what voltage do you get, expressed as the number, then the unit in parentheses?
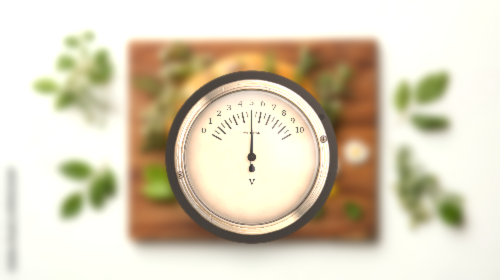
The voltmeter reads 5 (V)
